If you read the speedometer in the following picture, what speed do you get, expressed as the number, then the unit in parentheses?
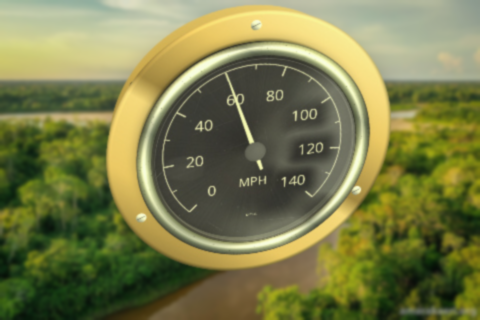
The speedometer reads 60 (mph)
